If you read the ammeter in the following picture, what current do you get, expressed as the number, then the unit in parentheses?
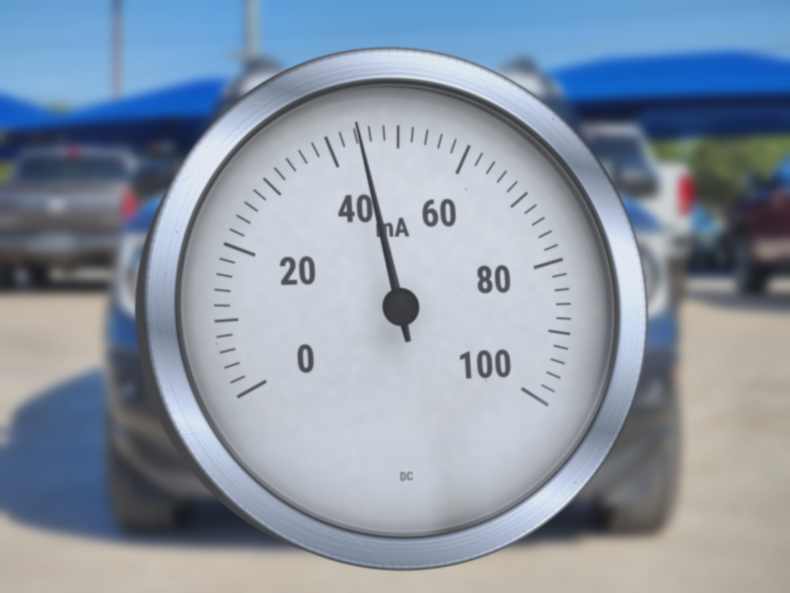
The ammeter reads 44 (mA)
